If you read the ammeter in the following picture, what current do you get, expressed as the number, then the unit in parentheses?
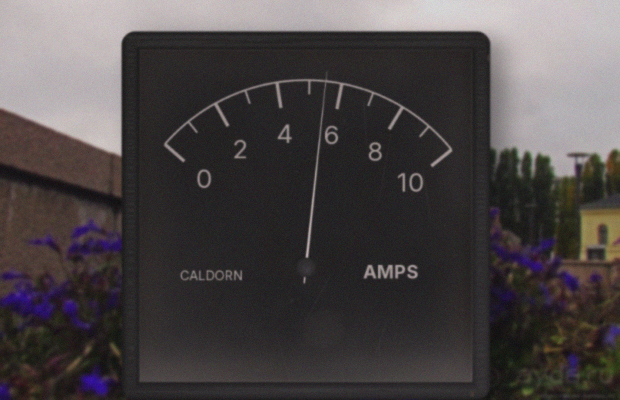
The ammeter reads 5.5 (A)
